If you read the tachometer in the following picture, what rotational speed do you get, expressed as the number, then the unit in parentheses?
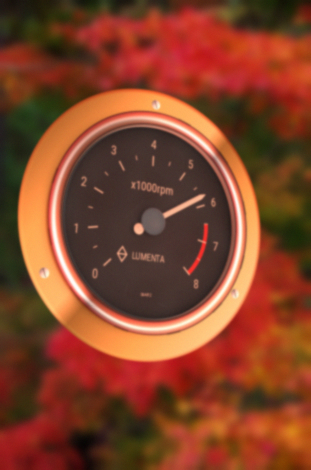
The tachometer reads 5750 (rpm)
